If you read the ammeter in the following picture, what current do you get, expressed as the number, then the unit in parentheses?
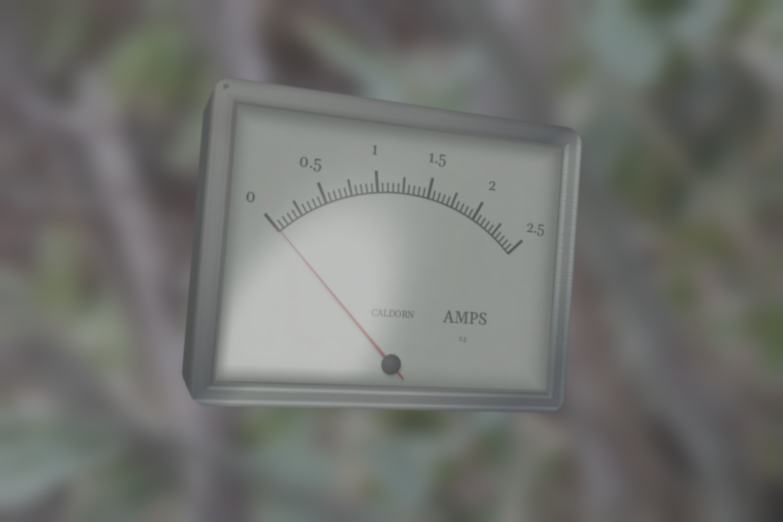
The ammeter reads 0 (A)
